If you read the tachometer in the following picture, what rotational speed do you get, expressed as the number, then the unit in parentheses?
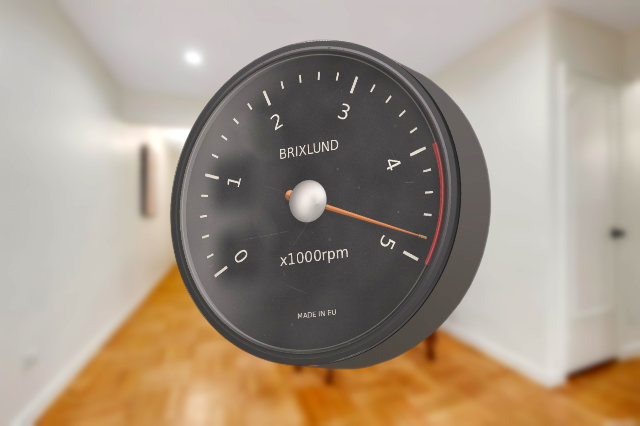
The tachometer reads 4800 (rpm)
